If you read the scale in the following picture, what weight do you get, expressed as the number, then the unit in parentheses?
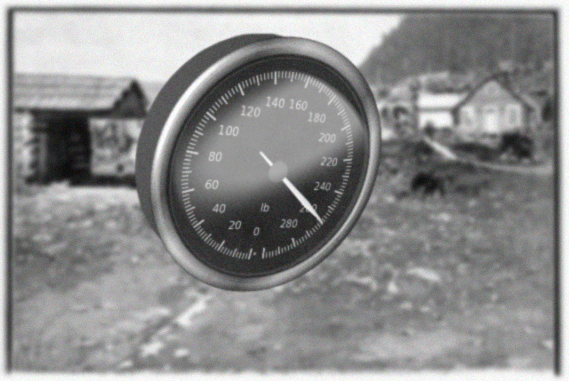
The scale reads 260 (lb)
